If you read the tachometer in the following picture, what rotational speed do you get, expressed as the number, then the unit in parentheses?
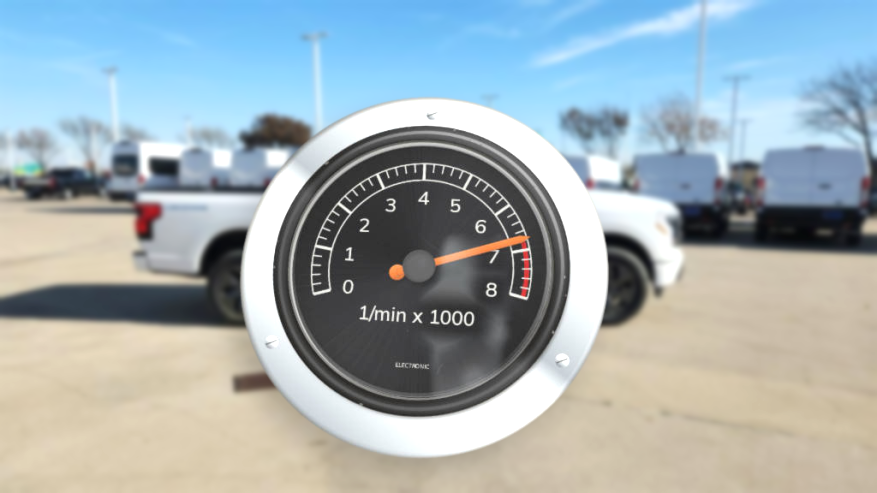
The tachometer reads 6800 (rpm)
